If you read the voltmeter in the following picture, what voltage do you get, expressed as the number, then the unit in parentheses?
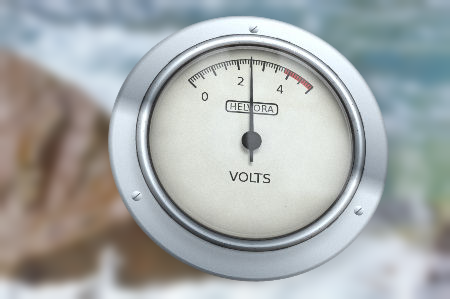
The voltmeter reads 2.5 (V)
